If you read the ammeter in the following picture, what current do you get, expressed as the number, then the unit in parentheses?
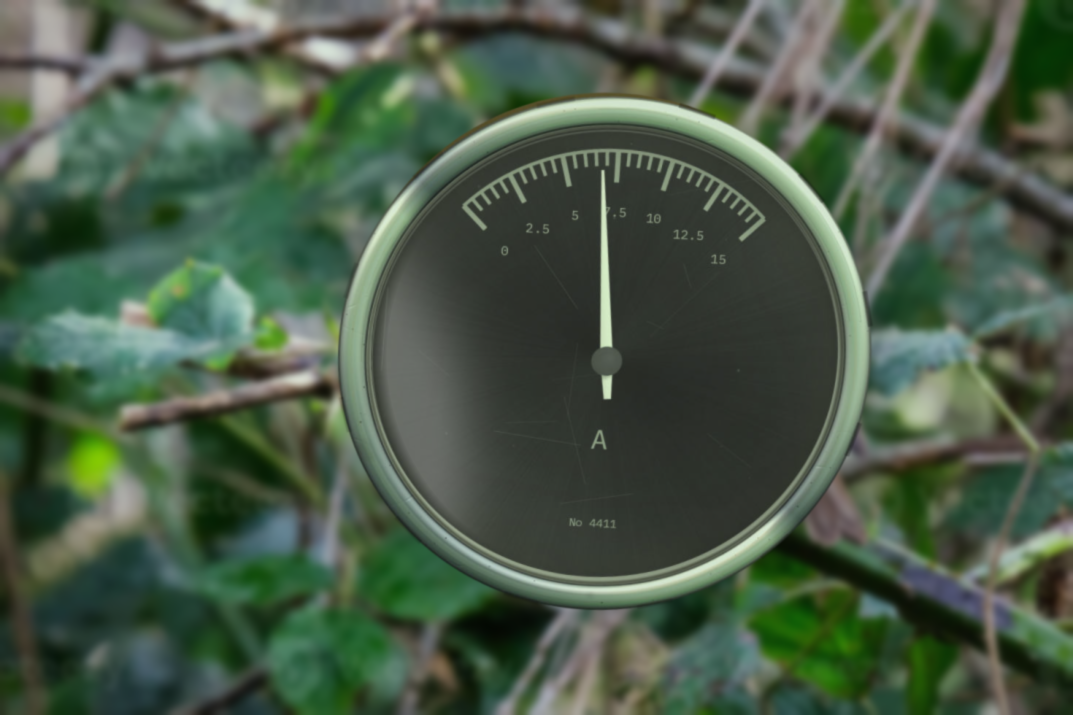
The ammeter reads 6.75 (A)
